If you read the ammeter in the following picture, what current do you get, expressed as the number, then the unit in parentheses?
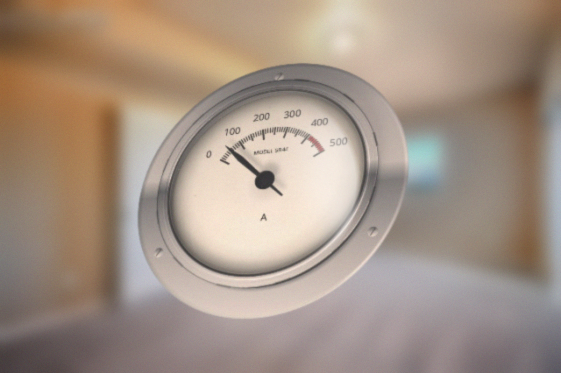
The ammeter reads 50 (A)
